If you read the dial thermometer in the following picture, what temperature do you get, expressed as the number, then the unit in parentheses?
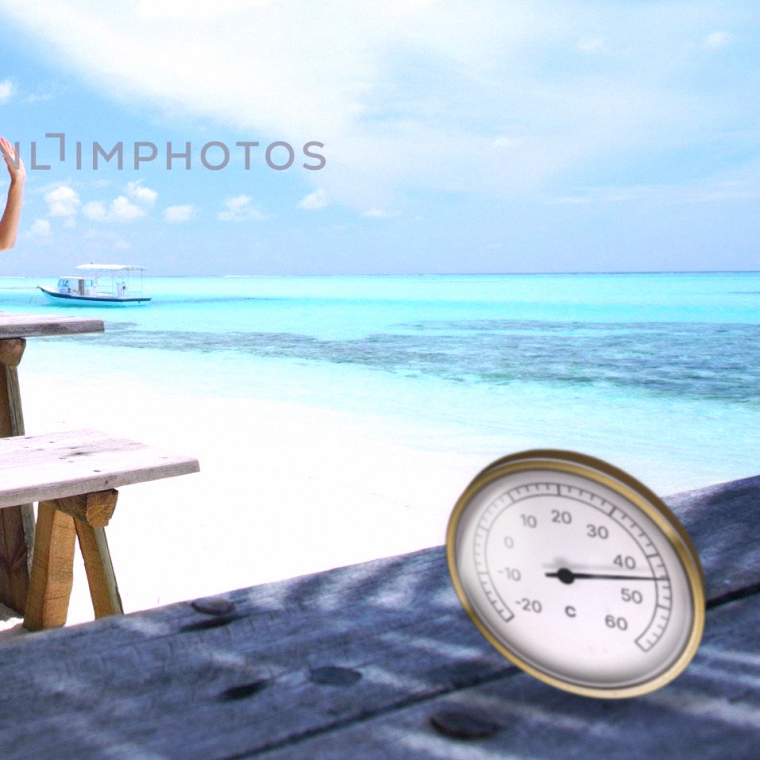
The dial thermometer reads 44 (°C)
